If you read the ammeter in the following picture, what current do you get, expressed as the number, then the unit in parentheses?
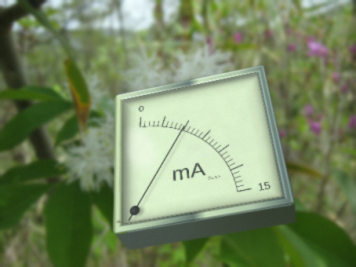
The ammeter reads 5 (mA)
